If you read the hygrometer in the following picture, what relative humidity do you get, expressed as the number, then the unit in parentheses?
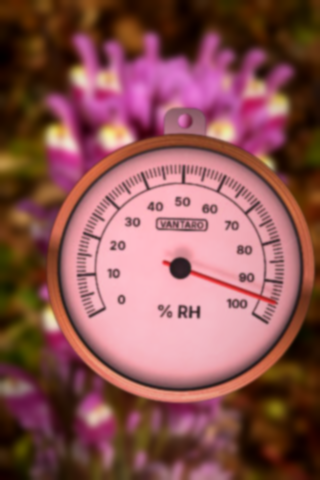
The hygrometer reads 95 (%)
